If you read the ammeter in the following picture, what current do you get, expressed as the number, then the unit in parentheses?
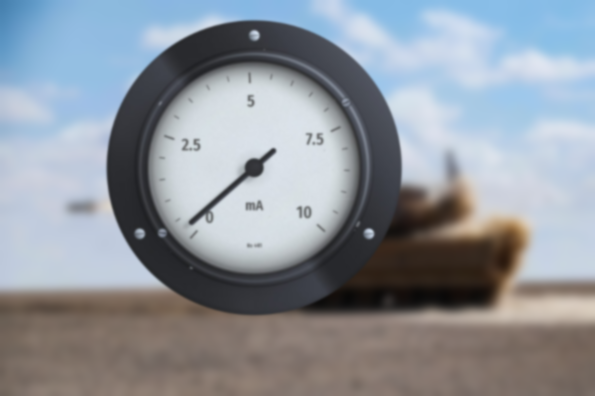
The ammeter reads 0.25 (mA)
